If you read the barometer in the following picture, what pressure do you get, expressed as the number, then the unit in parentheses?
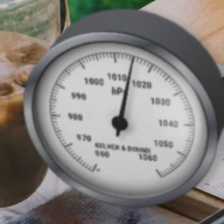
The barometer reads 1015 (hPa)
